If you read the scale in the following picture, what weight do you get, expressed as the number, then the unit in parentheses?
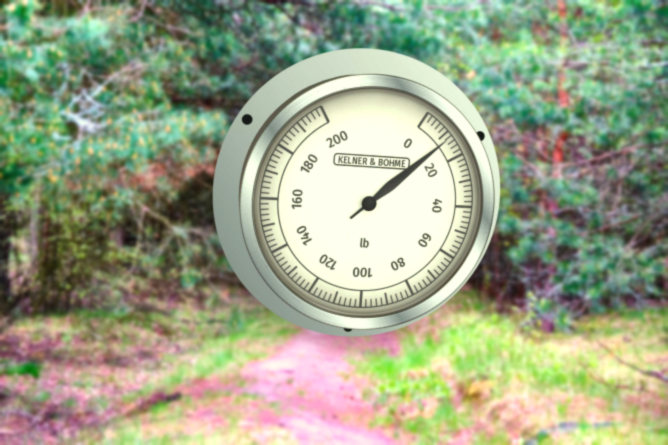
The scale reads 12 (lb)
